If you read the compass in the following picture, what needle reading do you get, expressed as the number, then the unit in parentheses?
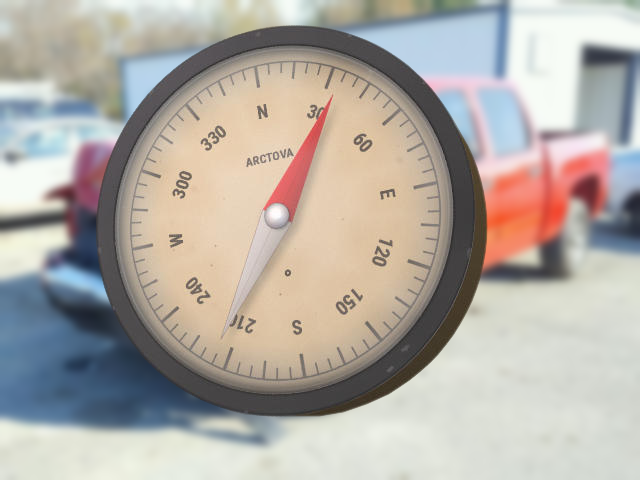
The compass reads 35 (°)
